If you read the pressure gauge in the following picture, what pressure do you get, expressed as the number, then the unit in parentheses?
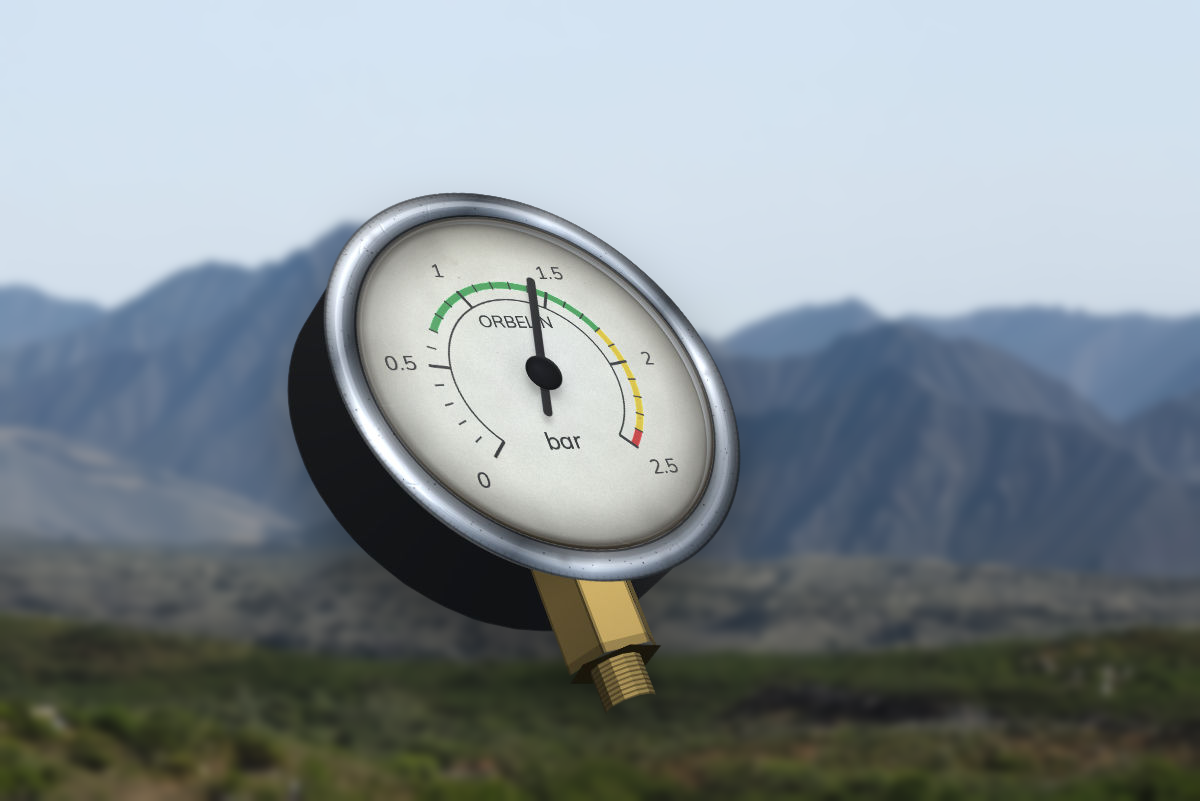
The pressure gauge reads 1.4 (bar)
